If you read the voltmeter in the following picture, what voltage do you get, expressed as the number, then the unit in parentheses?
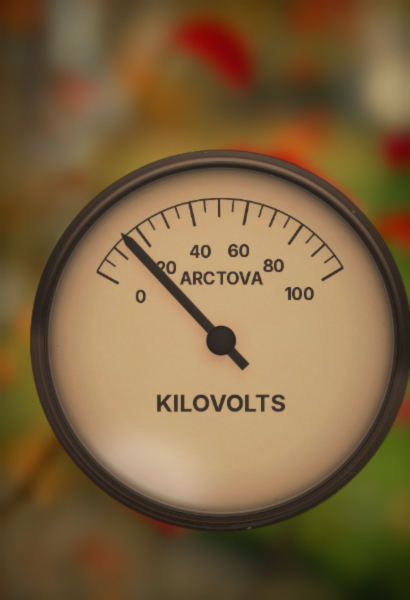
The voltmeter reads 15 (kV)
